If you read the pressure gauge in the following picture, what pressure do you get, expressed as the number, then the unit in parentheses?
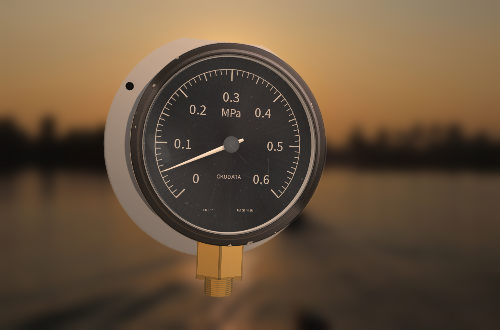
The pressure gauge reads 0.05 (MPa)
